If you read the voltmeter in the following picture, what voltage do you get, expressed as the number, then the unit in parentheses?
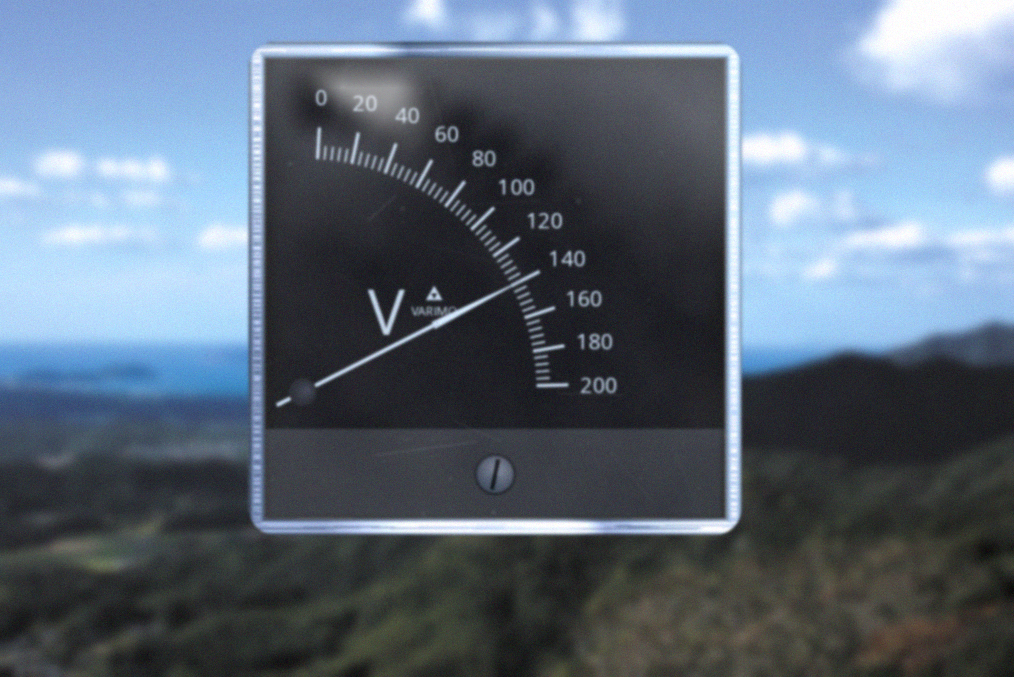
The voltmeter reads 140 (V)
